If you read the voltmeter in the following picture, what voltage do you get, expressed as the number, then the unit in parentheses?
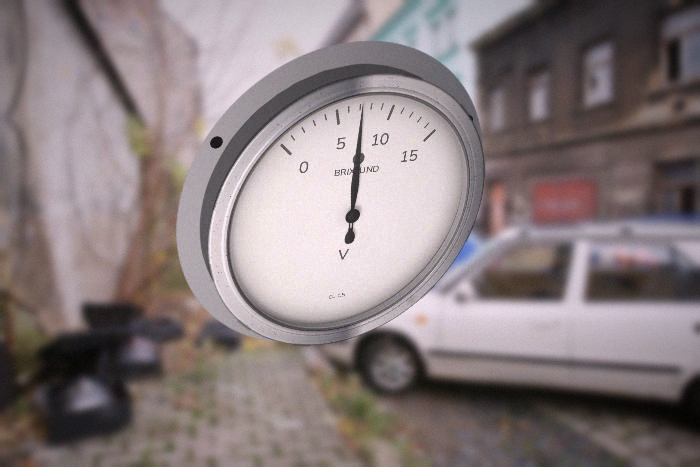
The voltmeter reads 7 (V)
